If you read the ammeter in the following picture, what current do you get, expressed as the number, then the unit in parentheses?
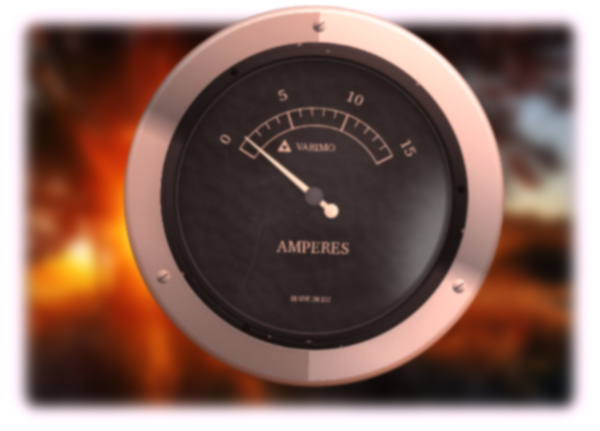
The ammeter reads 1 (A)
